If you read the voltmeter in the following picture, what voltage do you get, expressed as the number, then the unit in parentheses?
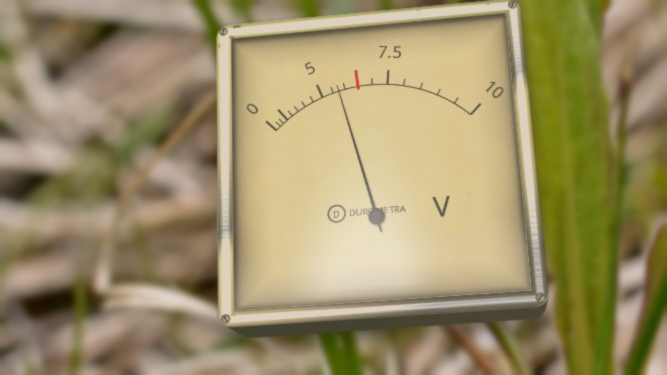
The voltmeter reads 5.75 (V)
